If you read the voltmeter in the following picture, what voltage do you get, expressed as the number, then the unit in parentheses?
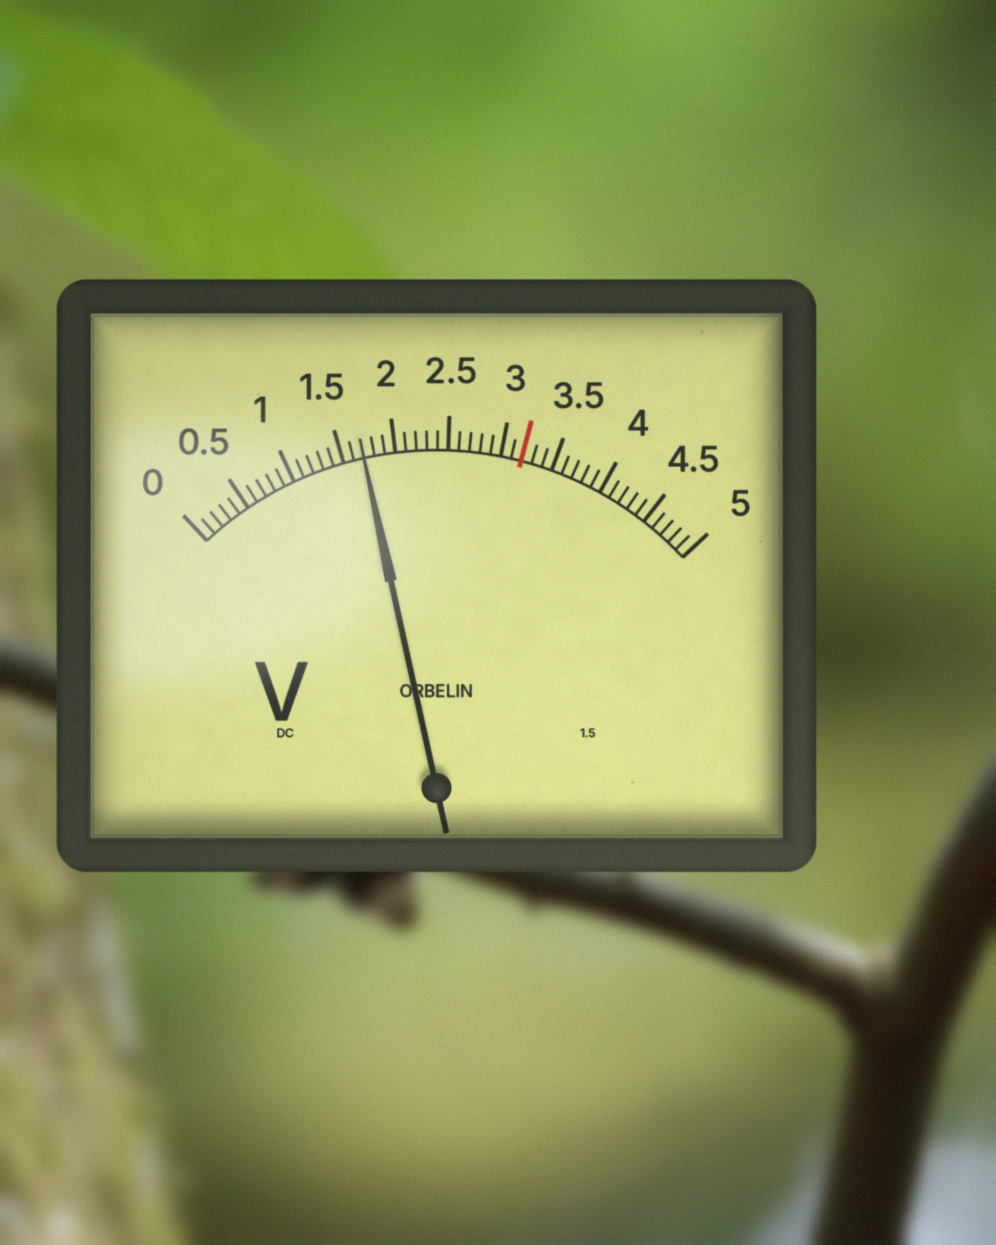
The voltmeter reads 1.7 (V)
